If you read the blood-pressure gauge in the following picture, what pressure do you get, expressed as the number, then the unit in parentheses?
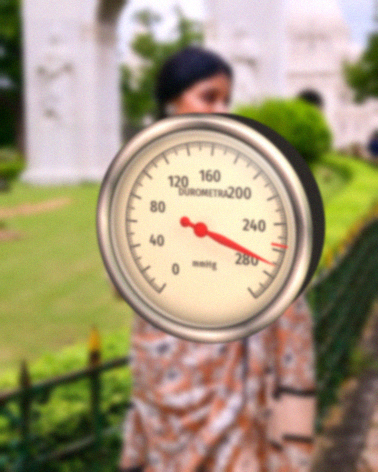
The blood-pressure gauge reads 270 (mmHg)
